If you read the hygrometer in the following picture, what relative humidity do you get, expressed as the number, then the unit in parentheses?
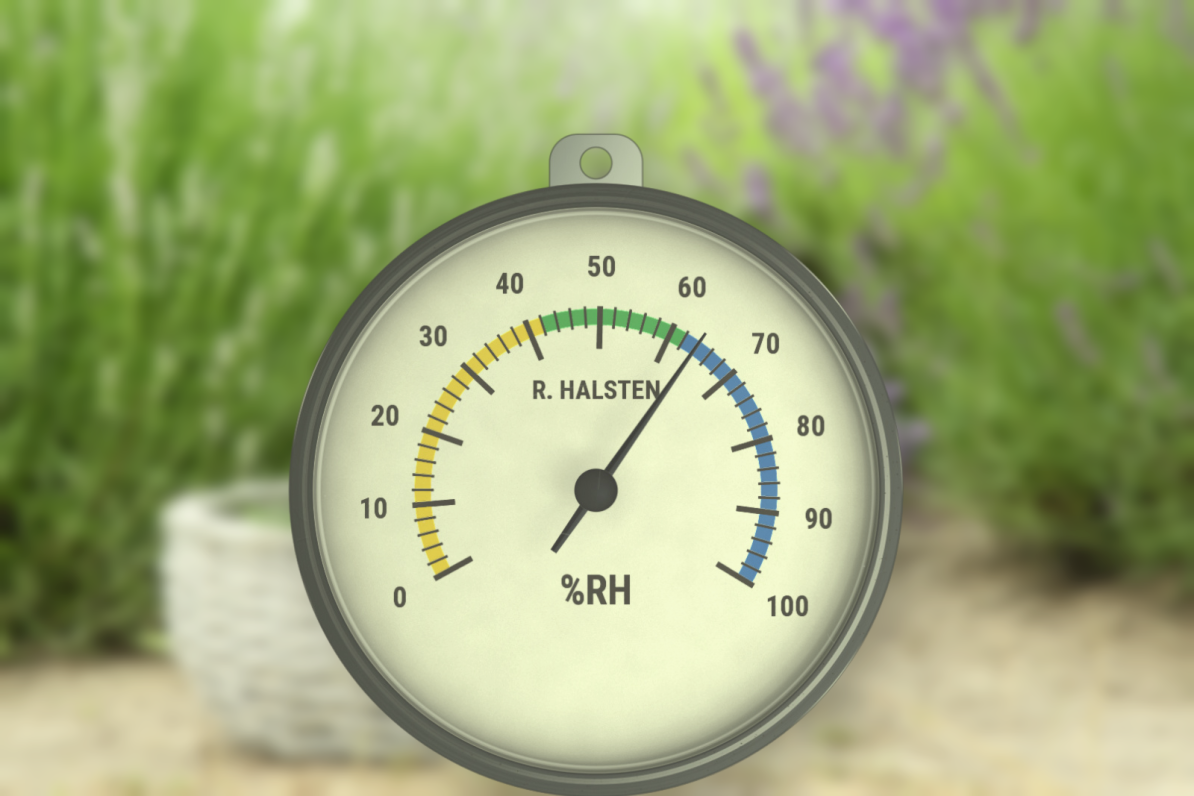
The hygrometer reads 64 (%)
